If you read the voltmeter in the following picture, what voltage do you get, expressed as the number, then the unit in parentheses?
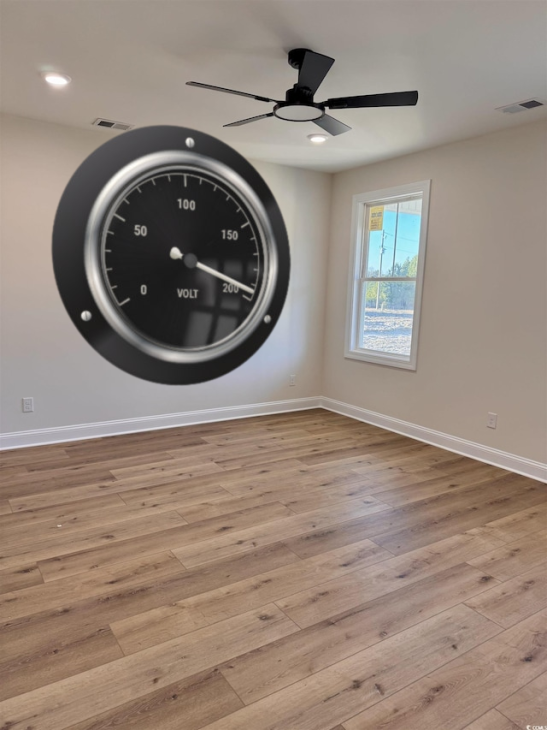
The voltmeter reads 195 (V)
